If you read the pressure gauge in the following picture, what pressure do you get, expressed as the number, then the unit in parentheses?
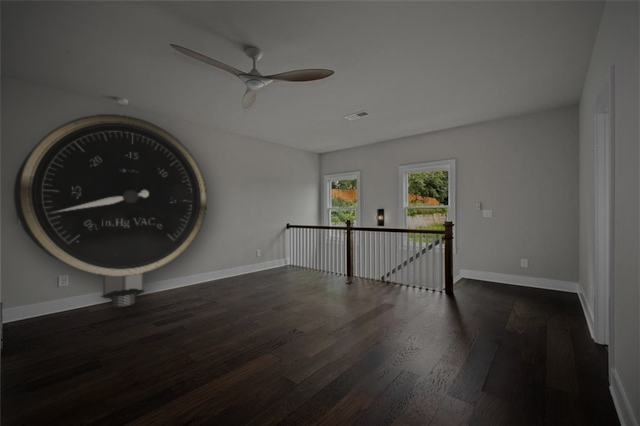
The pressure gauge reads -27 (inHg)
